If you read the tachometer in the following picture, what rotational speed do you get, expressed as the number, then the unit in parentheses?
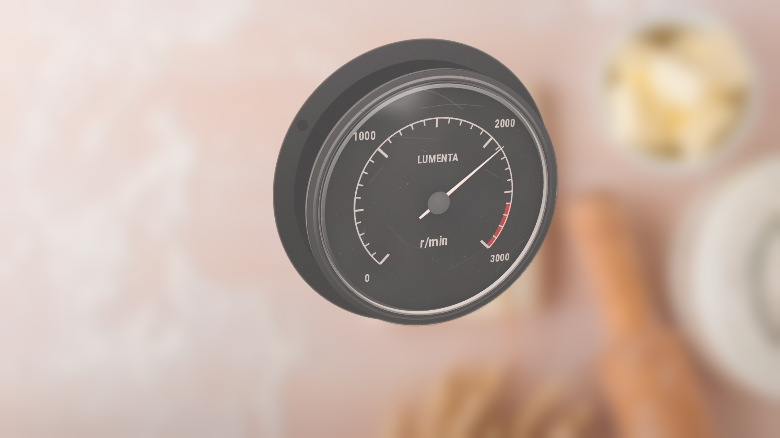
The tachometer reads 2100 (rpm)
